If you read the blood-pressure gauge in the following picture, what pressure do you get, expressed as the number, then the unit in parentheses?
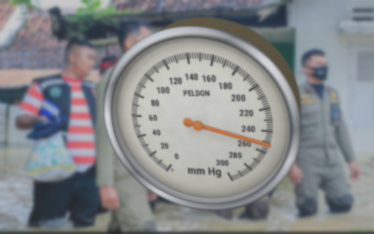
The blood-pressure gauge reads 250 (mmHg)
